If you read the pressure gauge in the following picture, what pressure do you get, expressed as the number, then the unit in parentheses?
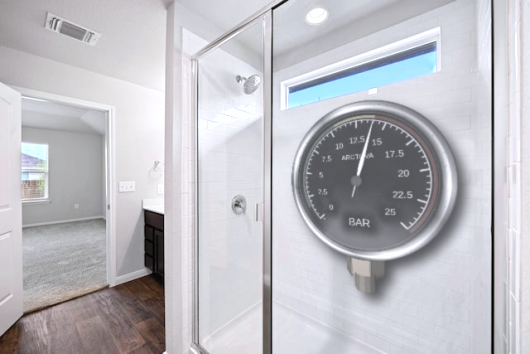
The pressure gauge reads 14 (bar)
